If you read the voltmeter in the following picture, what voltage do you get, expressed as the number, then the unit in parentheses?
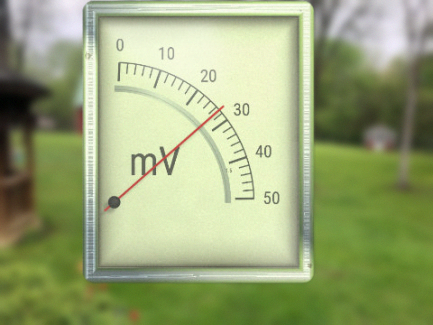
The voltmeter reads 27 (mV)
